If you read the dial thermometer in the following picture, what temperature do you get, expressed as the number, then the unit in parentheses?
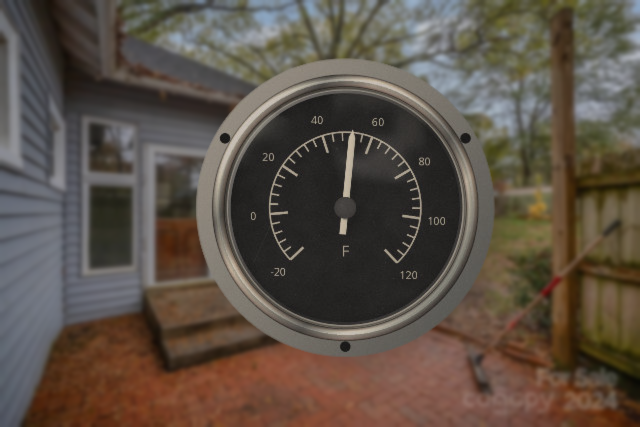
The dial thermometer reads 52 (°F)
